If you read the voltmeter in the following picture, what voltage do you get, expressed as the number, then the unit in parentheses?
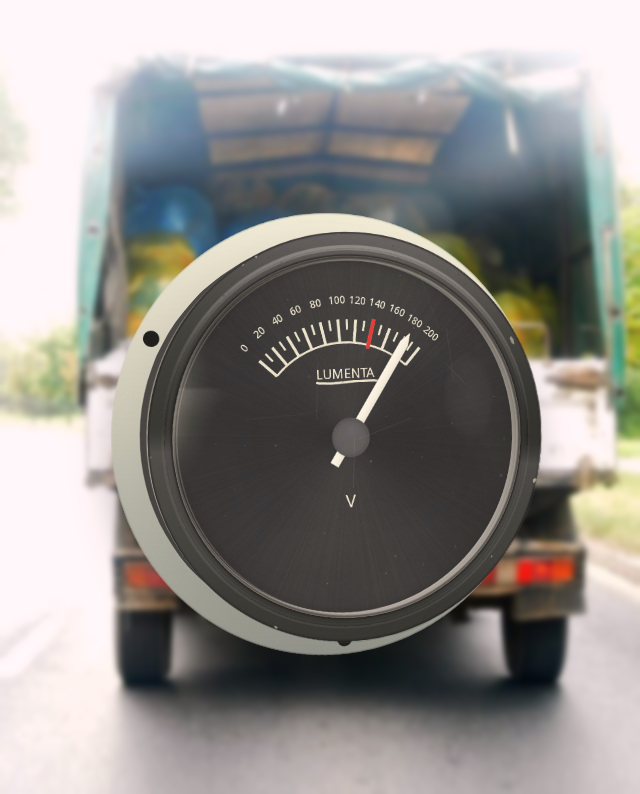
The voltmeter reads 180 (V)
